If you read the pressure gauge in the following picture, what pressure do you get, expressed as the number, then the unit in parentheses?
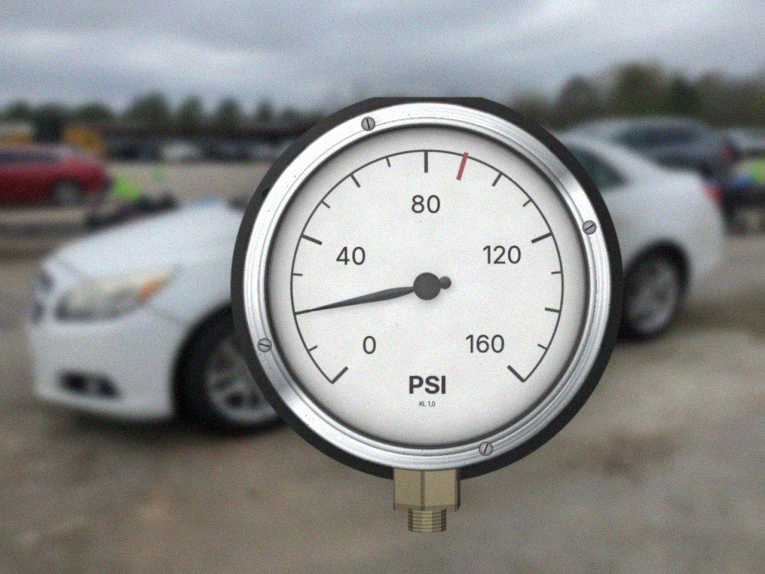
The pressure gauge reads 20 (psi)
